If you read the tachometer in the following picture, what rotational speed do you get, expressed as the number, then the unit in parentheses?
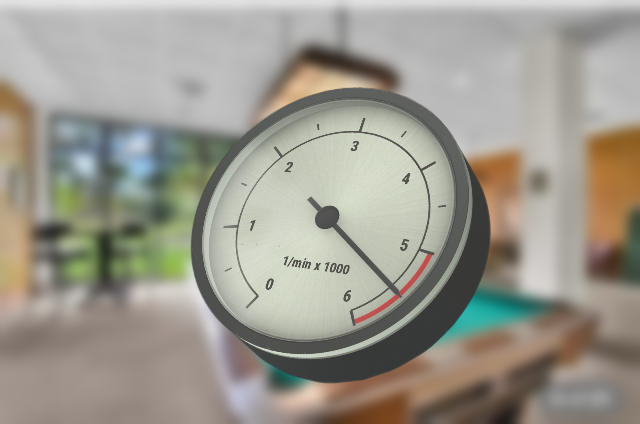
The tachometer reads 5500 (rpm)
